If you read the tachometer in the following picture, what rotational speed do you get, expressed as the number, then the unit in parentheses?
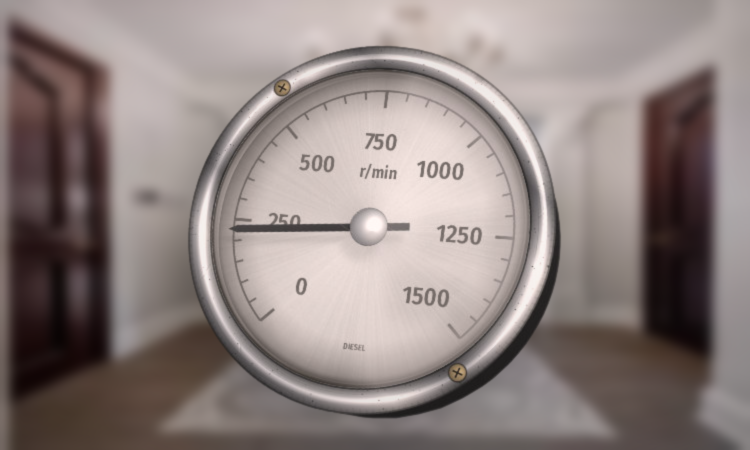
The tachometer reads 225 (rpm)
